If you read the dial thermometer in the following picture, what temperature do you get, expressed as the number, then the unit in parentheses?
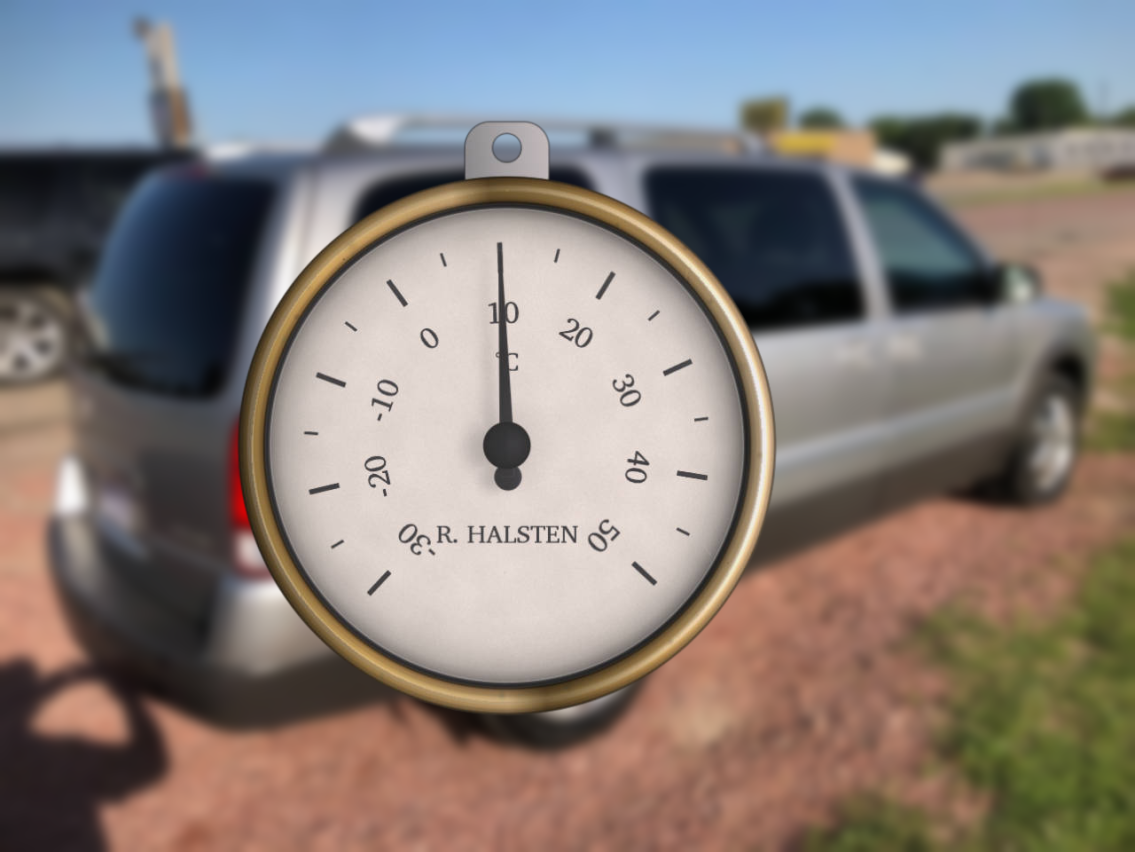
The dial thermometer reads 10 (°C)
